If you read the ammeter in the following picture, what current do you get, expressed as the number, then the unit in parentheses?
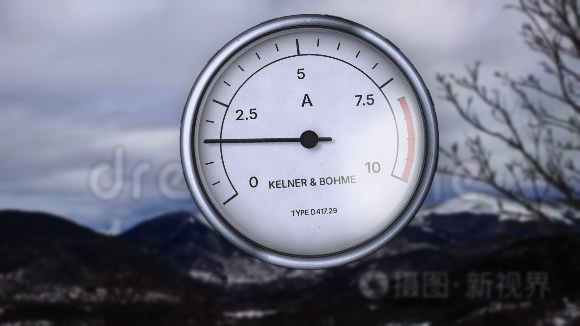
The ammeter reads 1.5 (A)
